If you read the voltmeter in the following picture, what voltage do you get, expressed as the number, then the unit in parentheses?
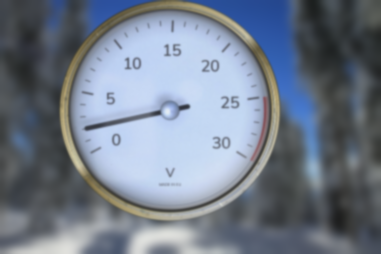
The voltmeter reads 2 (V)
